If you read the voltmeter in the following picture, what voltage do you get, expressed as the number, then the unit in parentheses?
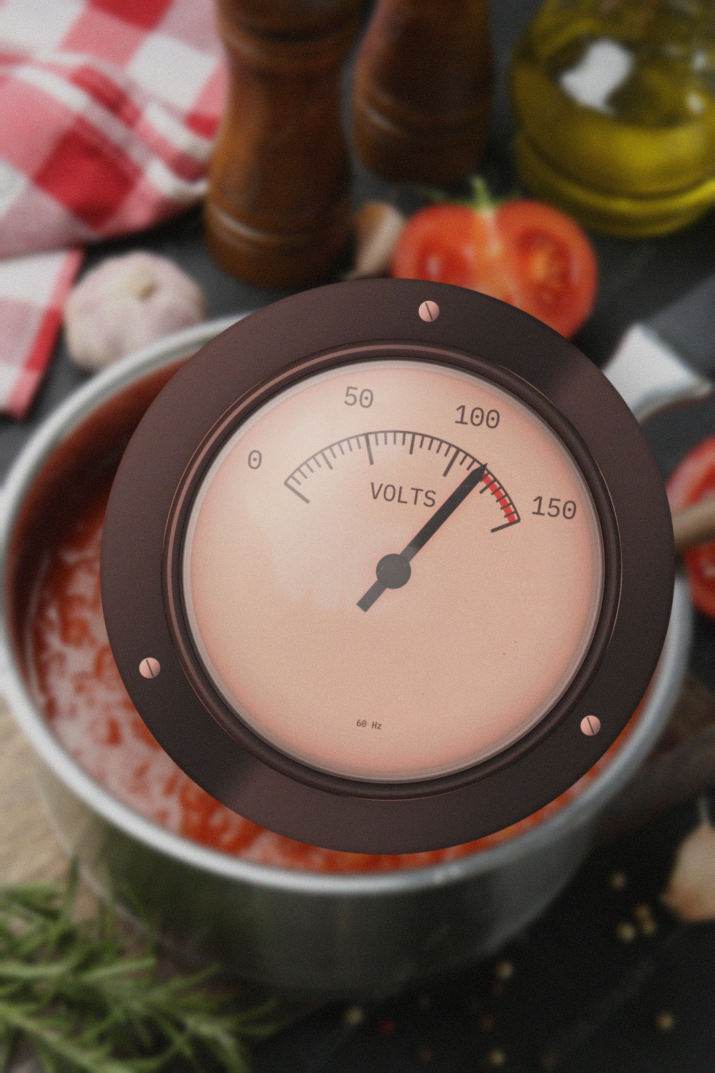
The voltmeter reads 115 (V)
